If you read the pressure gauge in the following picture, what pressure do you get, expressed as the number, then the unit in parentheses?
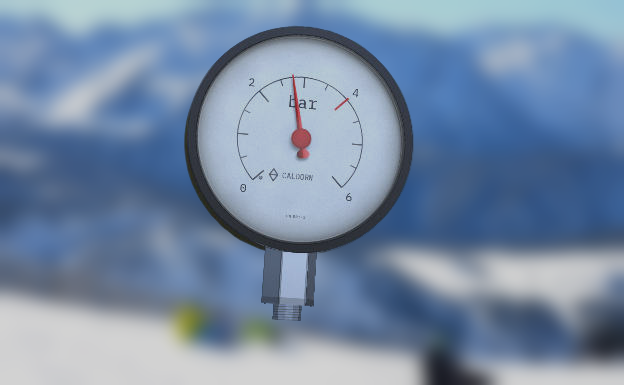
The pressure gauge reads 2.75 (bar)
